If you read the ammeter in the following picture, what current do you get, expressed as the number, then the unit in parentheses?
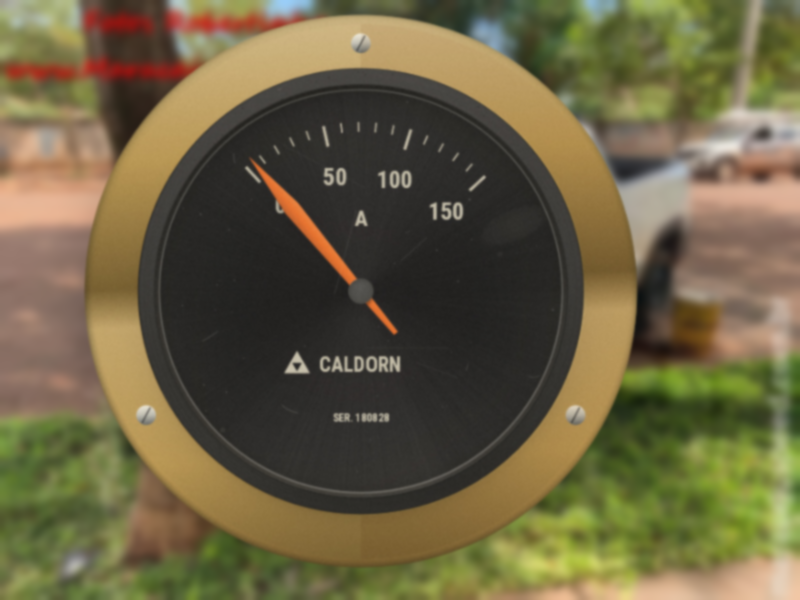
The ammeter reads 5 (A)
